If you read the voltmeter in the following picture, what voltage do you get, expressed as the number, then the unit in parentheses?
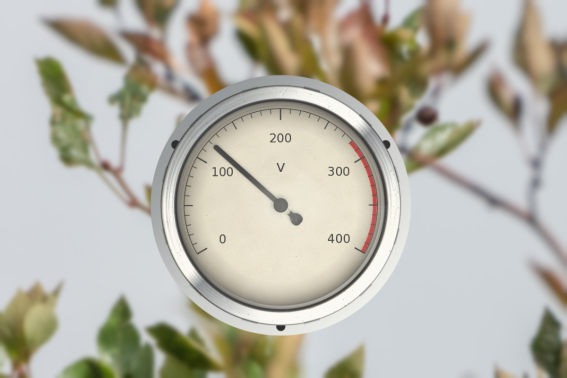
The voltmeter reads 120 (V)
